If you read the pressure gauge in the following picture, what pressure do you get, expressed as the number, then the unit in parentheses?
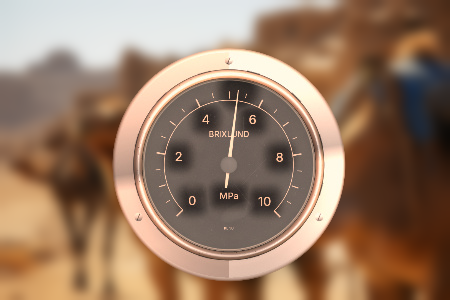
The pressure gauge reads 5.25 (MPa)
